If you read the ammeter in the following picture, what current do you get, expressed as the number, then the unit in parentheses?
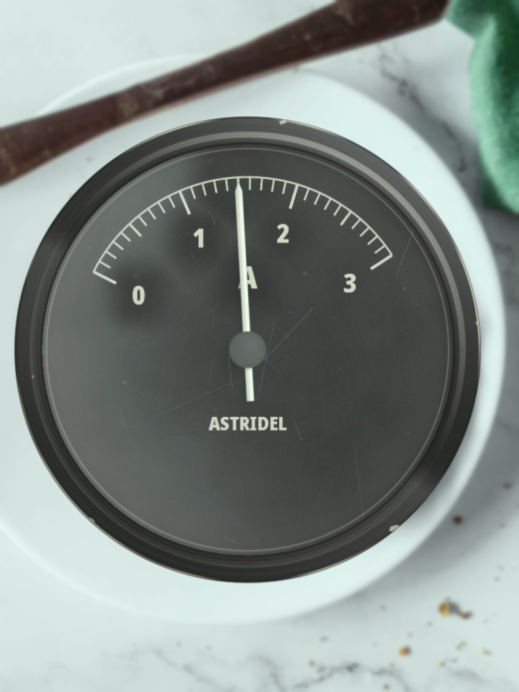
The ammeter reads 1.5 (A)
